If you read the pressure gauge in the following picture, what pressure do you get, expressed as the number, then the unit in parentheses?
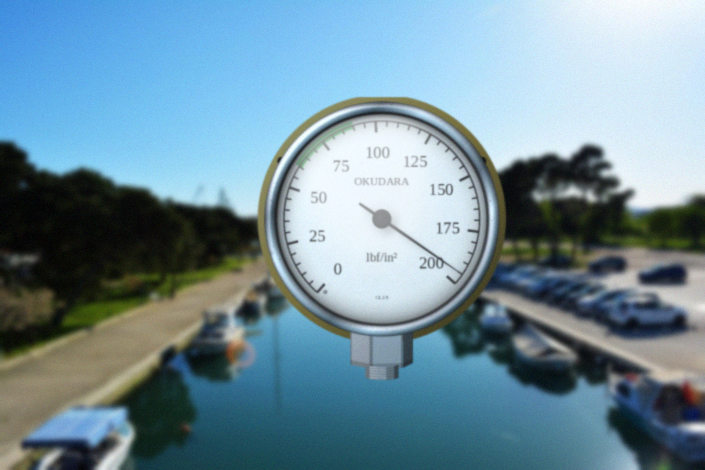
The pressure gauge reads 195 (psi)
